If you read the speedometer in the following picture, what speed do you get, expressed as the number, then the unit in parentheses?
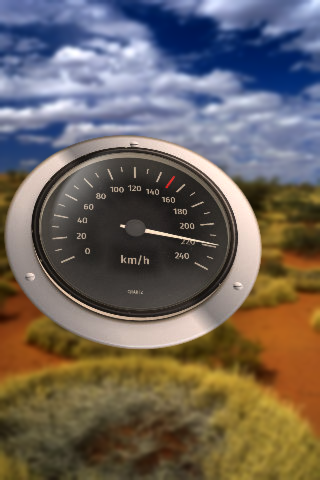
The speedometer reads 220 (km/h)
